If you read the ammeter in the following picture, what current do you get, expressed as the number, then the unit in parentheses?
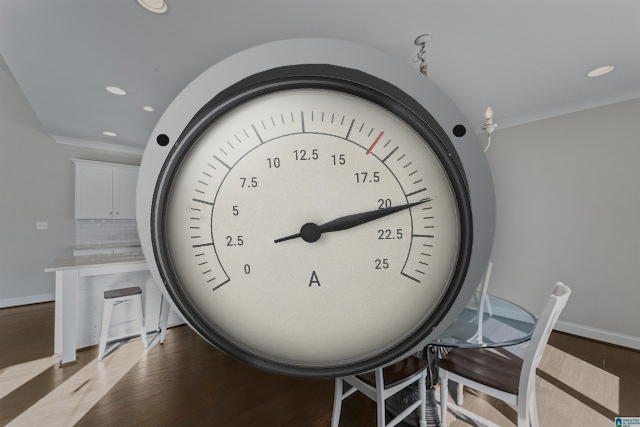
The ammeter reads 20.5 (A)
